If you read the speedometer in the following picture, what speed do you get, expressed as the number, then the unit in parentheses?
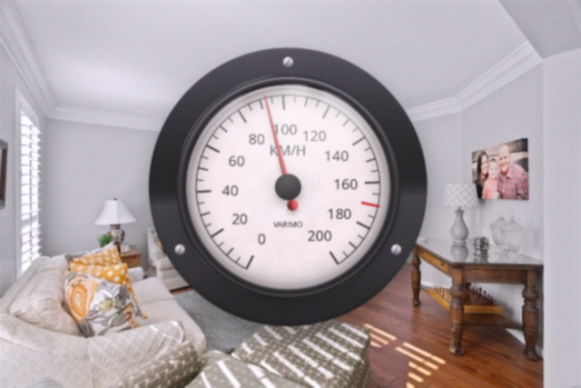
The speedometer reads 92.5 (km/h)
